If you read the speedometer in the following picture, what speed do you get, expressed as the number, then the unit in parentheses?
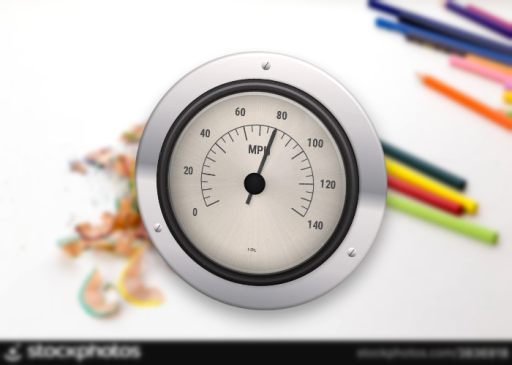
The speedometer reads 80 (mph)
